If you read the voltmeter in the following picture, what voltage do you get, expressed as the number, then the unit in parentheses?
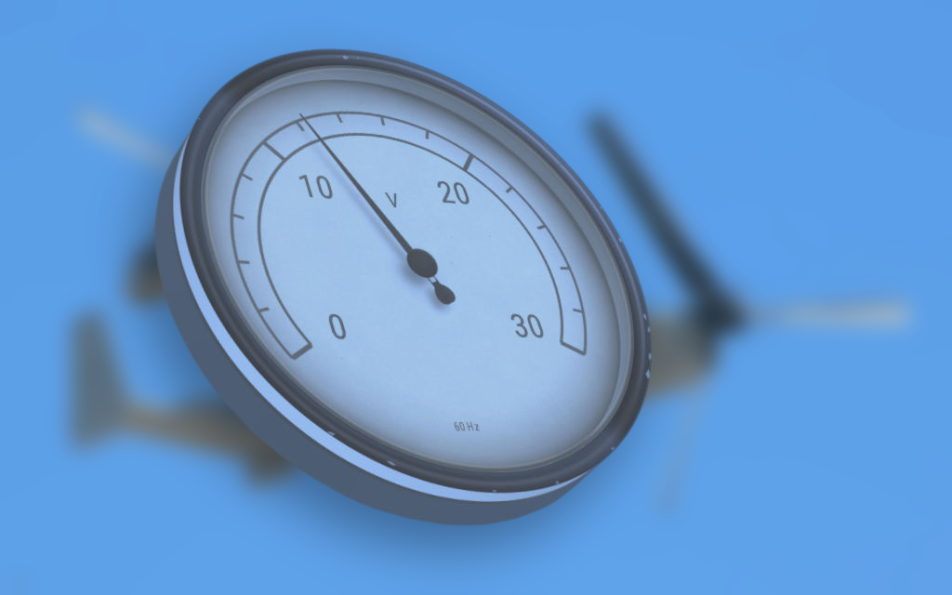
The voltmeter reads 12 (V)
